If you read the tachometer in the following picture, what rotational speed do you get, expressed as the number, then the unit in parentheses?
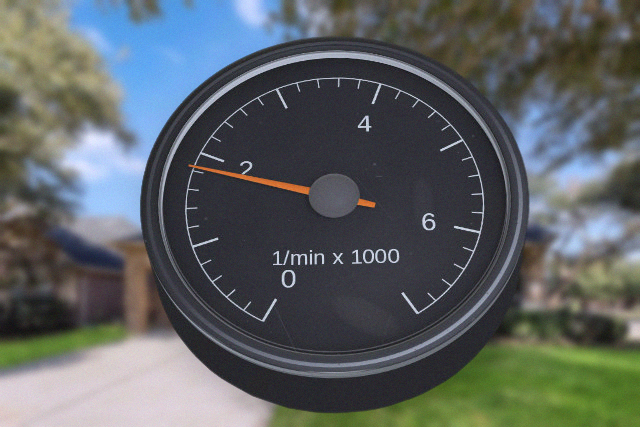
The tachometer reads 1800 (rpm)
